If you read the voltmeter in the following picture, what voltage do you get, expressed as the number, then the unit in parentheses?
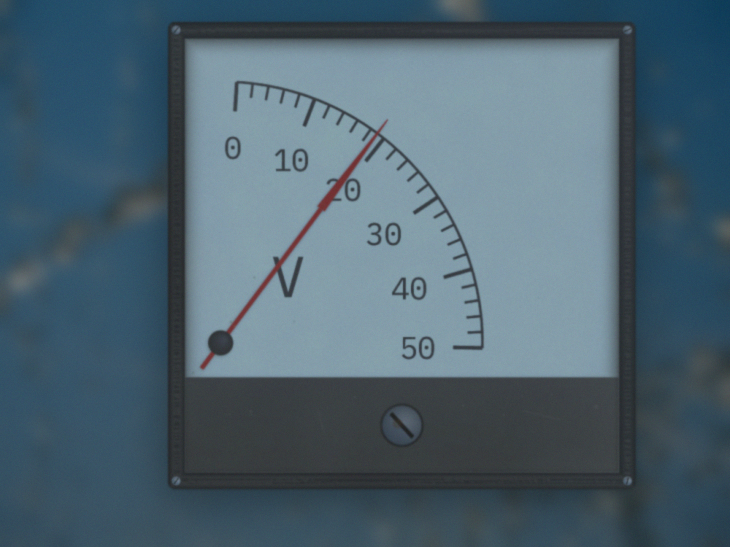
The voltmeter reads 19 (V)
